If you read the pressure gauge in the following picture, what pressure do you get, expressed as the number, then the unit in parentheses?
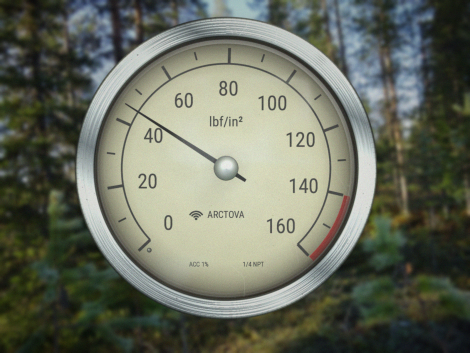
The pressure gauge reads 45 (psi)
